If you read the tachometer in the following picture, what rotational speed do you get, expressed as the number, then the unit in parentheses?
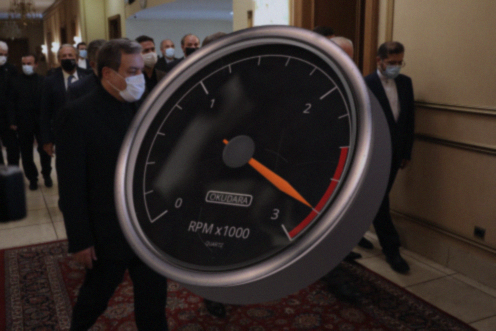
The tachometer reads 2800 (rpm)
